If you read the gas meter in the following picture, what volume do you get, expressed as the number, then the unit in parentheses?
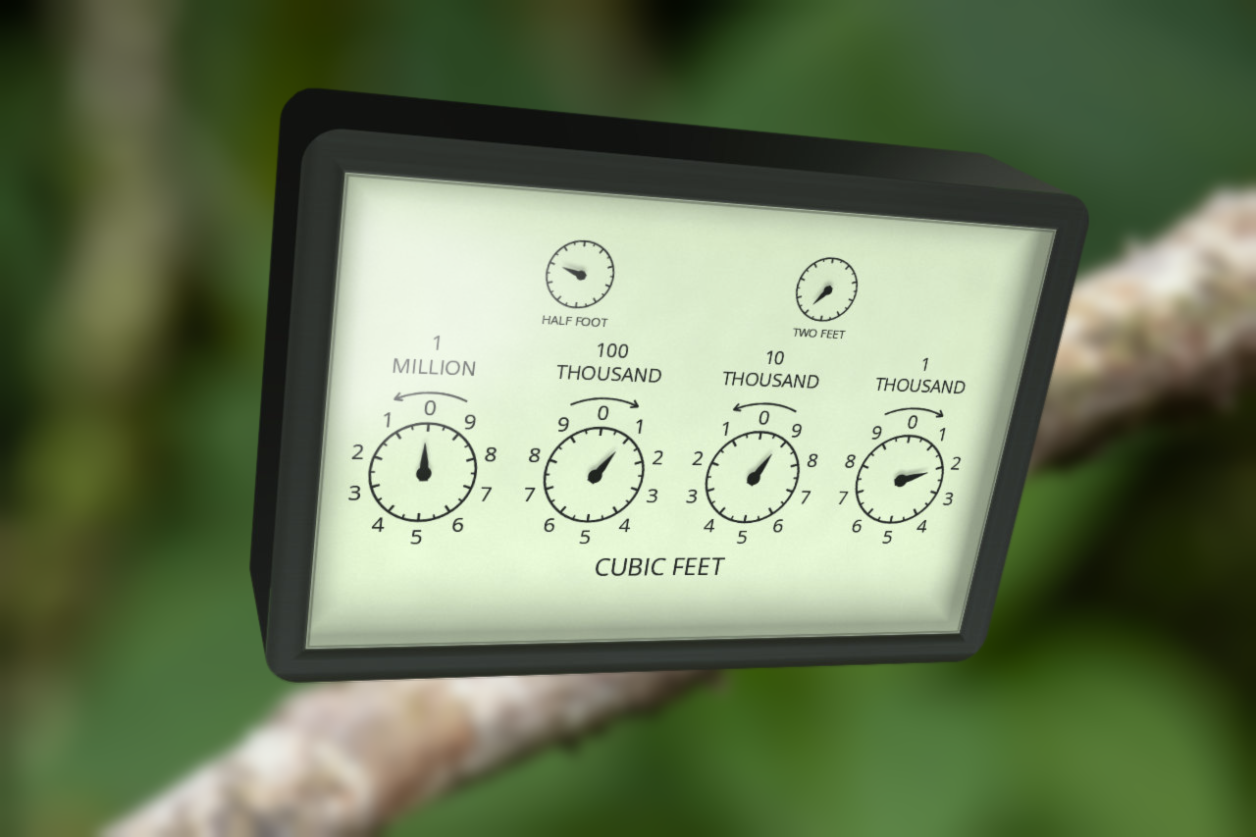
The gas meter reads 9200 (ft³)
